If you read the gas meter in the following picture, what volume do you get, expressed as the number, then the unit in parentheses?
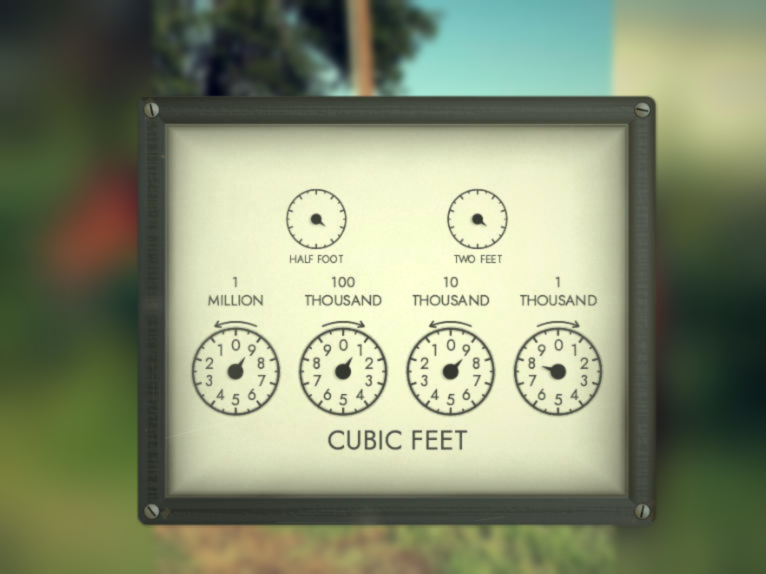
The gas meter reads 908800 (ft³)
